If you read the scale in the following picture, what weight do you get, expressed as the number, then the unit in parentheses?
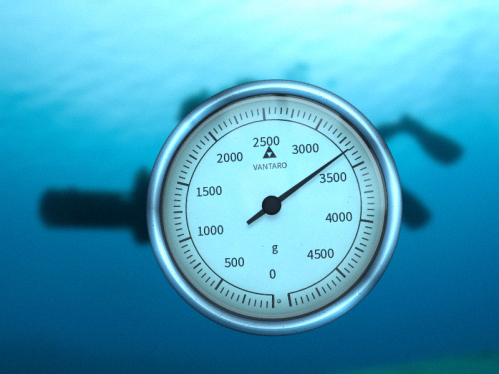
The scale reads 3350 (g)
